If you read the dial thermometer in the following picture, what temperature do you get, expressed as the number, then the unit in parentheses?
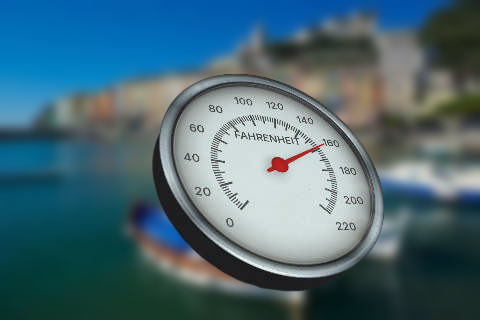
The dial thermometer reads 160 (°F)
